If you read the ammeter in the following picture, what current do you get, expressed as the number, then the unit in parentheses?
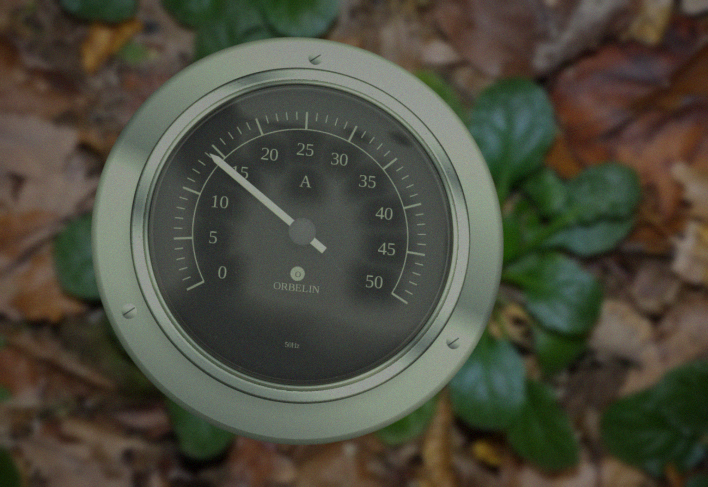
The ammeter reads 14 (A)
